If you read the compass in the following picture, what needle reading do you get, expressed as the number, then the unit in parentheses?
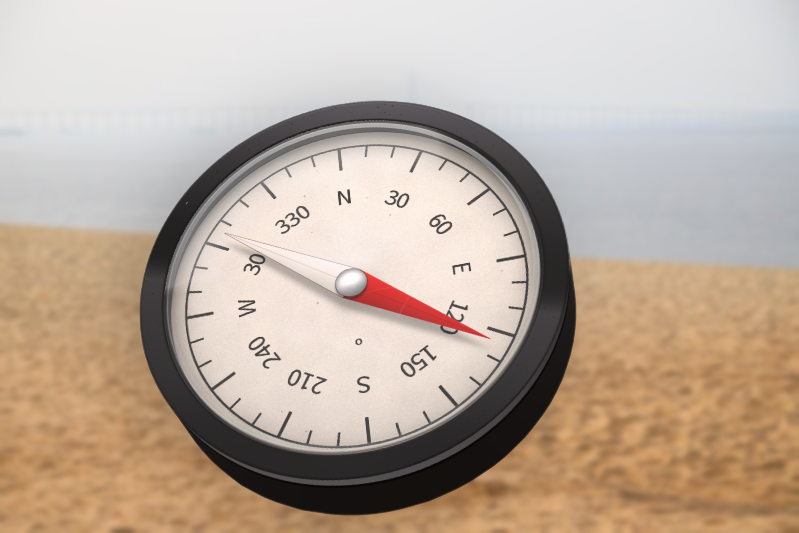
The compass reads 125 (°)
